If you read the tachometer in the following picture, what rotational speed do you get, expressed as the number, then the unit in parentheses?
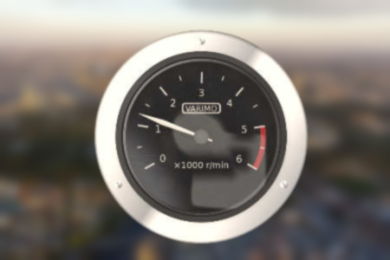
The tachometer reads 1250 (rpm)
